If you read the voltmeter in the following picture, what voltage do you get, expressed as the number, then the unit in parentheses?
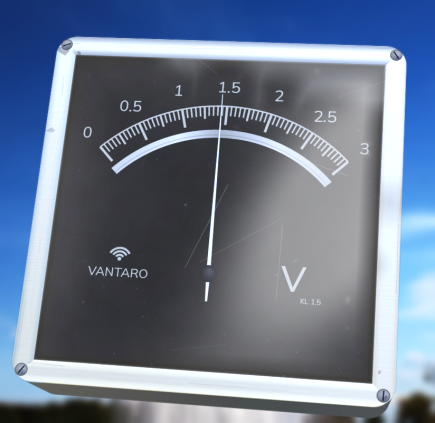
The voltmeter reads 1.45 (V)
